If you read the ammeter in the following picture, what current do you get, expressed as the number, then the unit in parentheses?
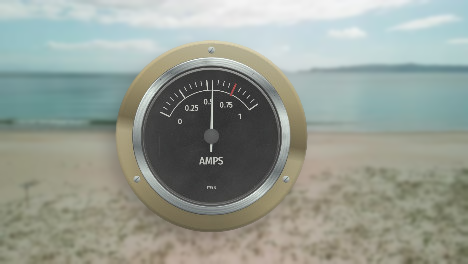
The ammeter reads 0.55 (A)
